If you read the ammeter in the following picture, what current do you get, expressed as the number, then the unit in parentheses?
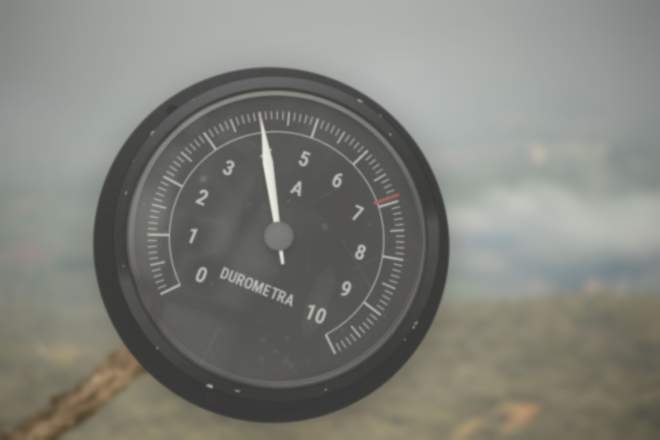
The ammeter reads 4 (A)
